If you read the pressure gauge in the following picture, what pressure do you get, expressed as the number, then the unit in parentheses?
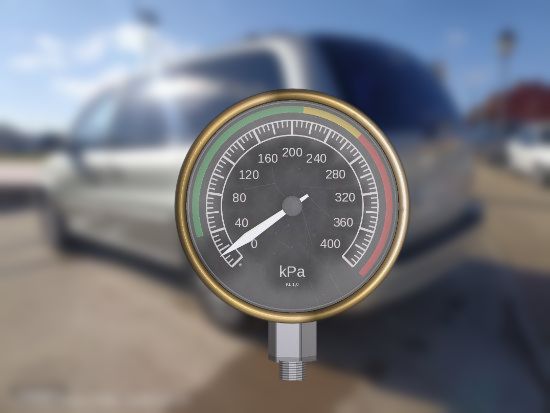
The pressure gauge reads 15 (kPa)
